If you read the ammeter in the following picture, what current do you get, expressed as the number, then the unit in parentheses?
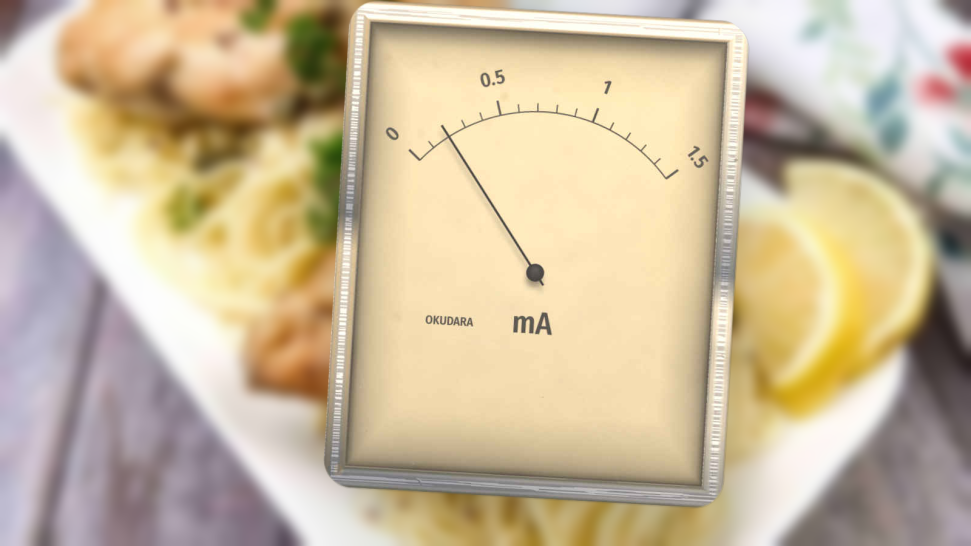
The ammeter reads 0.2 (mA)
